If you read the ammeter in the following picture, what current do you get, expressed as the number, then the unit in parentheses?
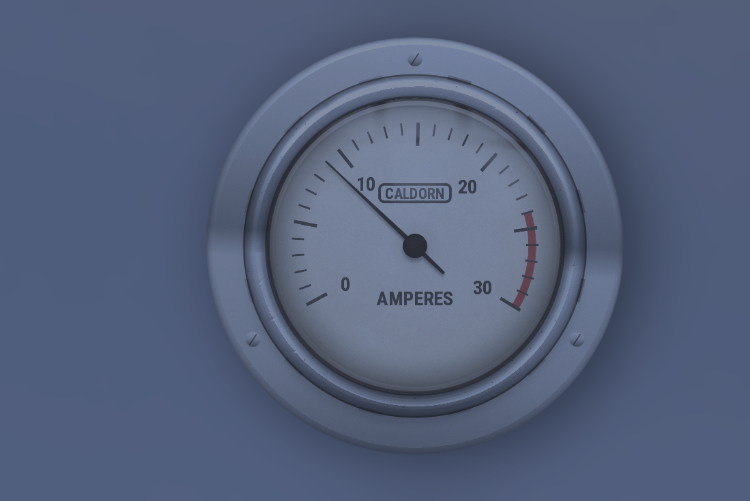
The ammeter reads 9 (A)
